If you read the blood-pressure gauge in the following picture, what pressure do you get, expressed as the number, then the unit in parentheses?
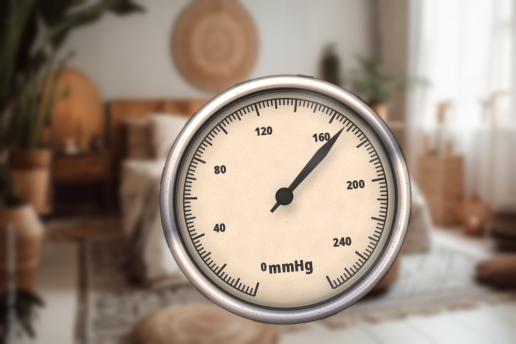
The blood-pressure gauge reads 168 (mmHg)
